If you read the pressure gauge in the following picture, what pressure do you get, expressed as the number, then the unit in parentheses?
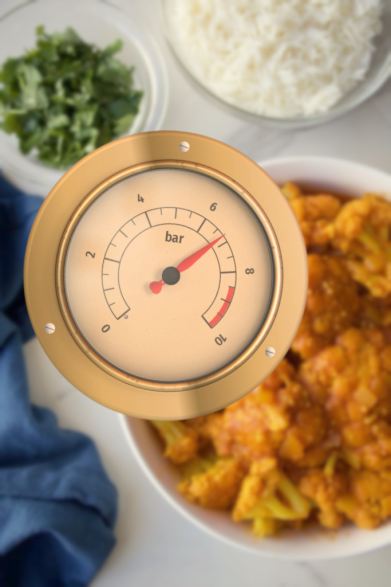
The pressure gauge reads 6.75 (bar)
